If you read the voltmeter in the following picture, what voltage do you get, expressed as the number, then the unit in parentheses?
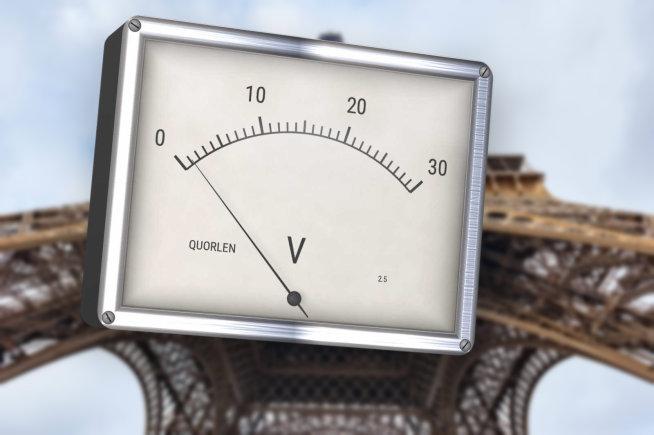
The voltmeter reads 1 (V)
